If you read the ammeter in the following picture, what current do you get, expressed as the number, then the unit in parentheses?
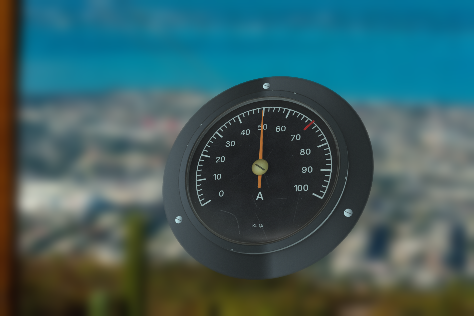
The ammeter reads 50 (A)
